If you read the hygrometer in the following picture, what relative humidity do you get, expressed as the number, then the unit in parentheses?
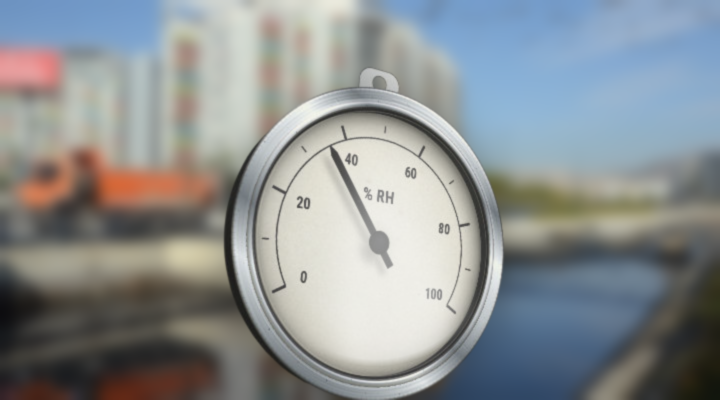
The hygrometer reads 35 (%)
